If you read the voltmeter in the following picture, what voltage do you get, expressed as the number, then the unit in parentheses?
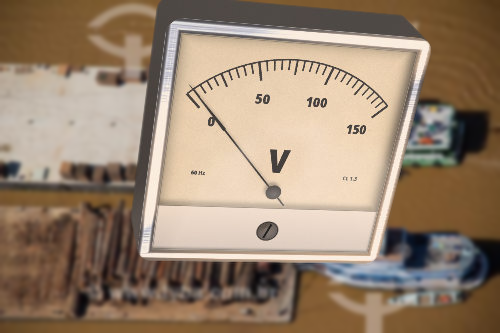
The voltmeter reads 5 (V)
